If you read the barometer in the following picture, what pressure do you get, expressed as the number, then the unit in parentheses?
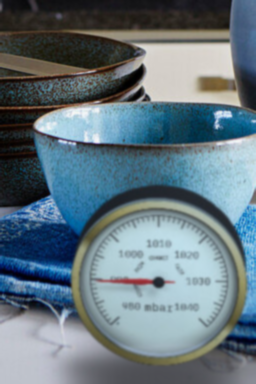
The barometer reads 990 (mbar)
